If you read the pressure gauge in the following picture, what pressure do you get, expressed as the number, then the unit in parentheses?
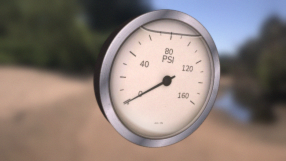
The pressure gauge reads 0 (psi)
